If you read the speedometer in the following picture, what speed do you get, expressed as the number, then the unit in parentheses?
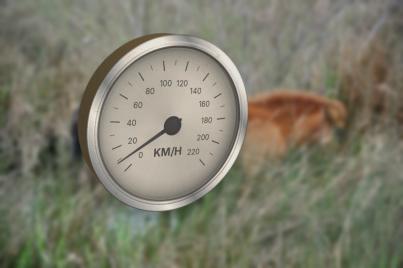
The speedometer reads 10 (km/h)
